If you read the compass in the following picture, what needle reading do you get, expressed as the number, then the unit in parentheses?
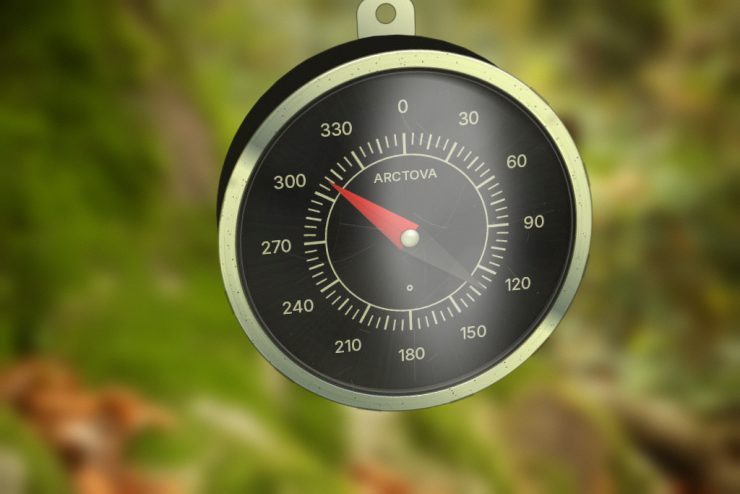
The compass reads 310 (°)
